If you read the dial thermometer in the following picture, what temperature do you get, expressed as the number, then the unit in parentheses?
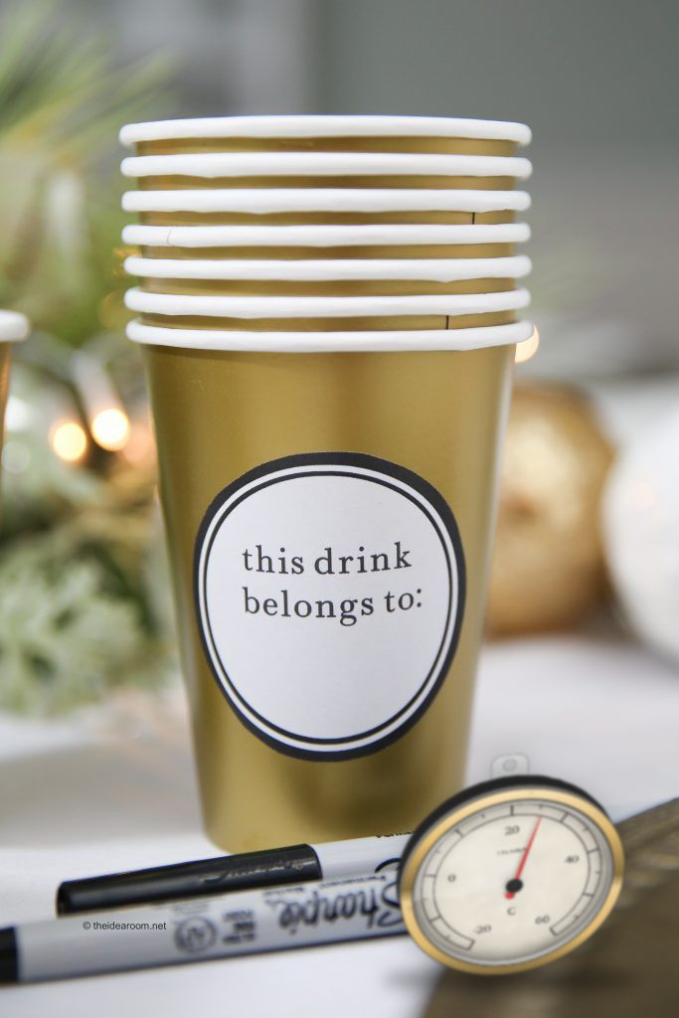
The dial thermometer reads 25 (°C)
